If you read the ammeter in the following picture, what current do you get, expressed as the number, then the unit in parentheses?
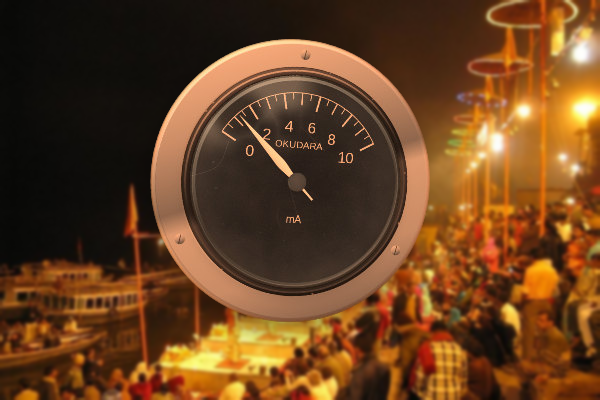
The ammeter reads 1.25 (mA)
